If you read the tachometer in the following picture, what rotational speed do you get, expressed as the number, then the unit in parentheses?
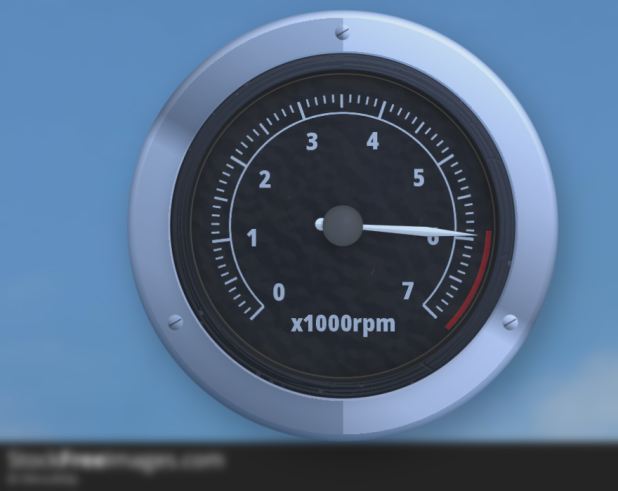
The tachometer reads 5950 (rpm)
